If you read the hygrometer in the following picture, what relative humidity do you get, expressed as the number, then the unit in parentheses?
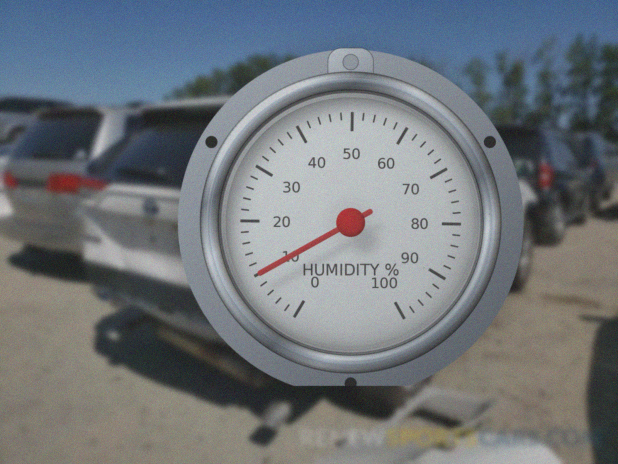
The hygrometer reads 10 (%)
